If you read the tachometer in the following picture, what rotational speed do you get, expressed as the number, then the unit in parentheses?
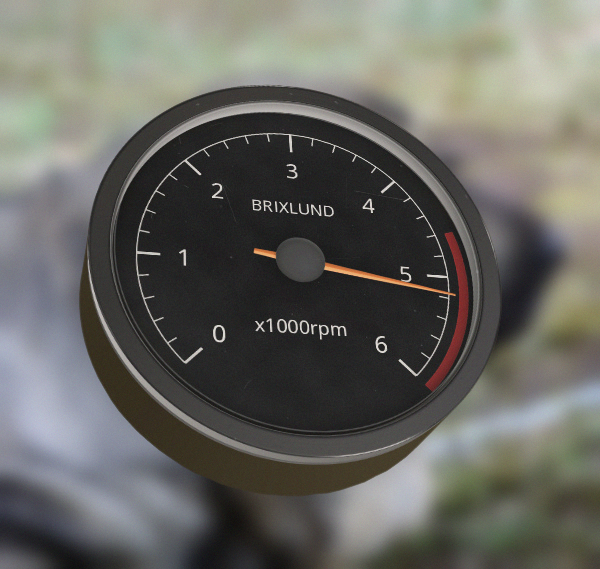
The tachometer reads 5200 (rpm)
